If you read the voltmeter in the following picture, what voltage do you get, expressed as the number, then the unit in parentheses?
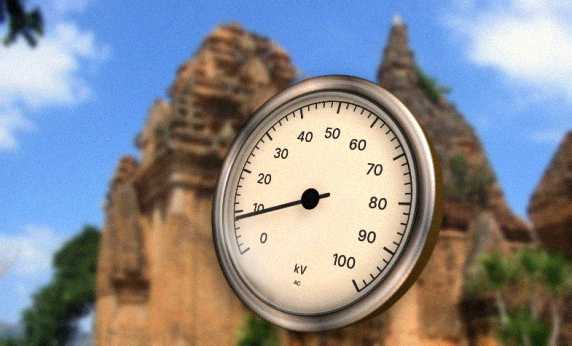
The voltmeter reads 8 (kV)
